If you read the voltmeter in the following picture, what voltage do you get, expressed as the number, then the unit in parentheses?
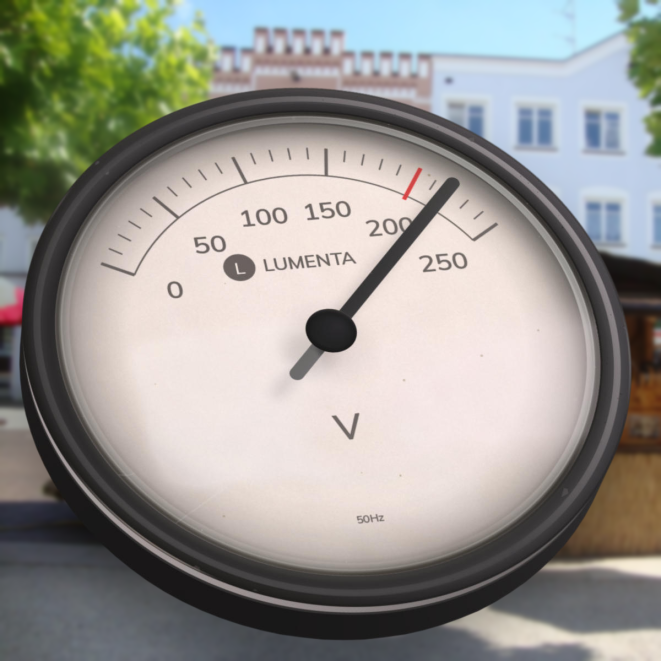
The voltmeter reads 220 (V)
